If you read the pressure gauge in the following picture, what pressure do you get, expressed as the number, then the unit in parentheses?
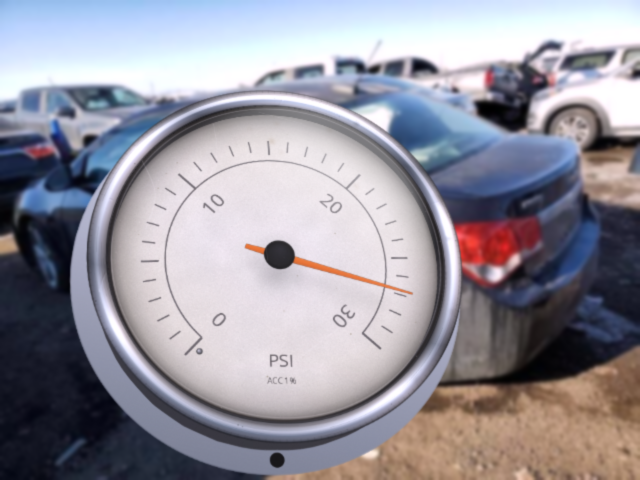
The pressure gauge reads 27 (psi)
